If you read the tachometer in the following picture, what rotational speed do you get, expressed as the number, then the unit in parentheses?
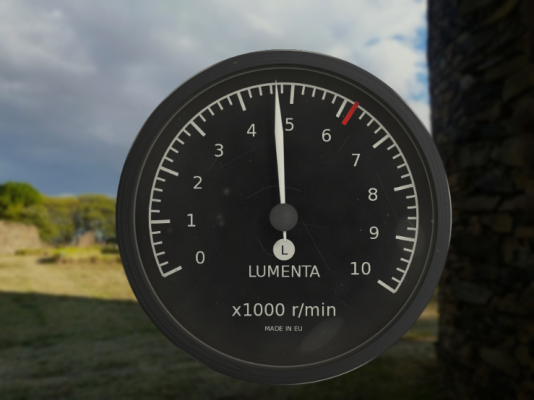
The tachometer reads 4700 (rpm)
